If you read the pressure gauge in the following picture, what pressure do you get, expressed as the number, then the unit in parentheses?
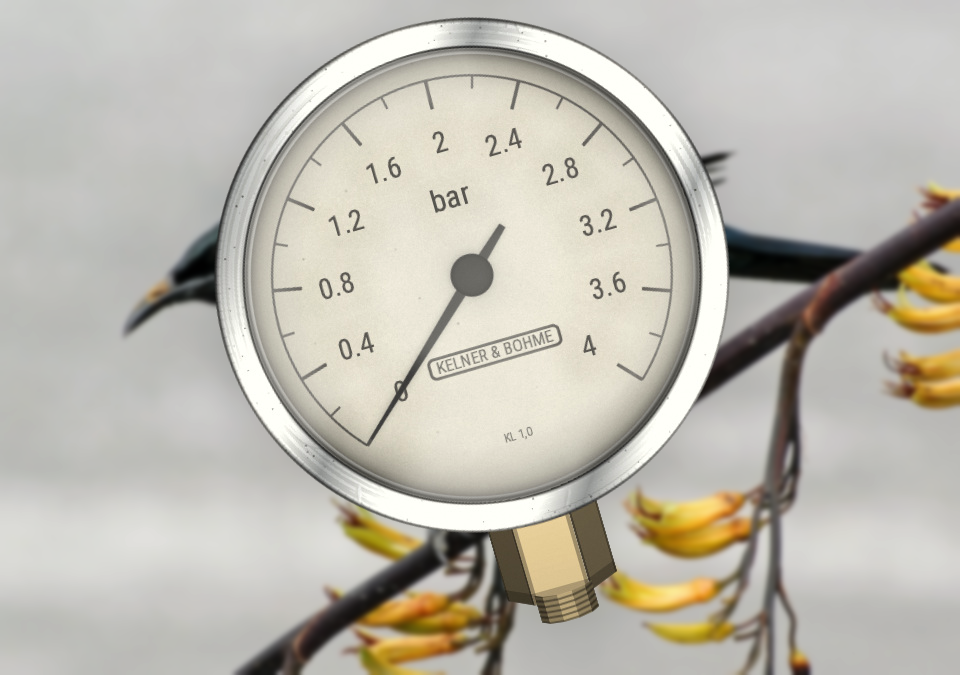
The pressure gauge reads 0 (bar)
